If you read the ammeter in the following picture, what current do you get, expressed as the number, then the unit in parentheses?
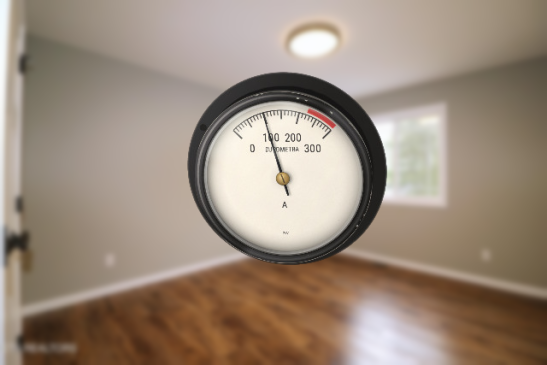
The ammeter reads 100 (A)
